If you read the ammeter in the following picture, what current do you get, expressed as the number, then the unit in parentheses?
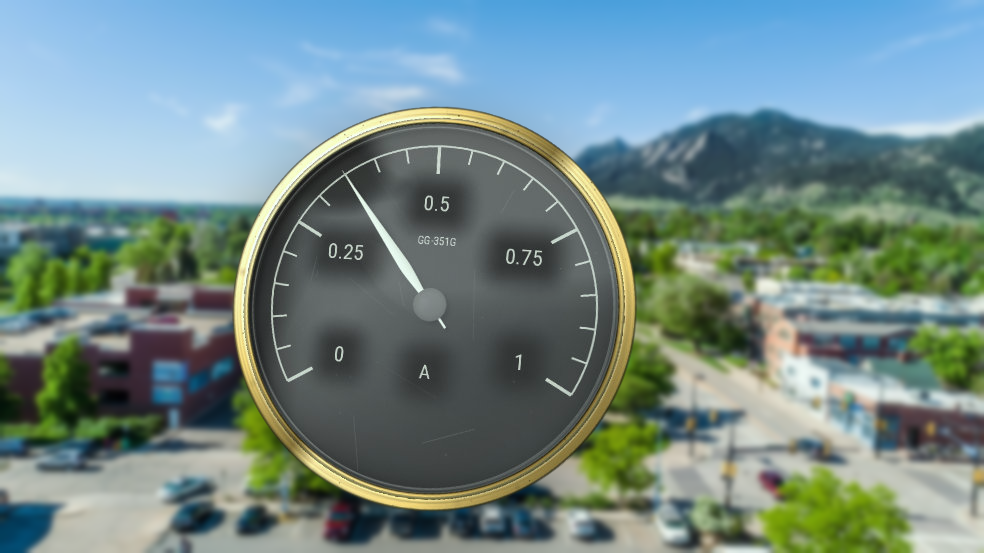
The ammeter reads 0.35 (A)
